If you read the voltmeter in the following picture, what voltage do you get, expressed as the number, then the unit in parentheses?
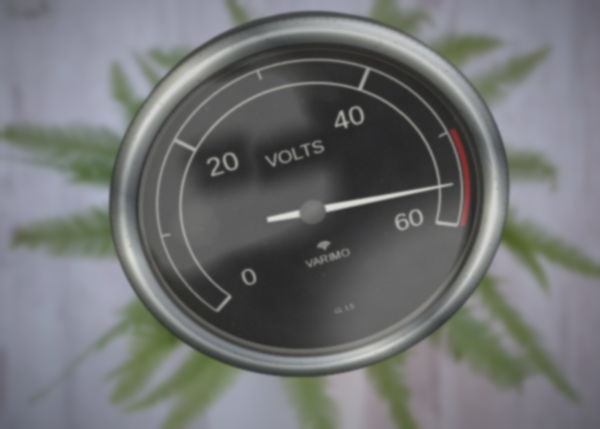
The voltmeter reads 55 (V)
